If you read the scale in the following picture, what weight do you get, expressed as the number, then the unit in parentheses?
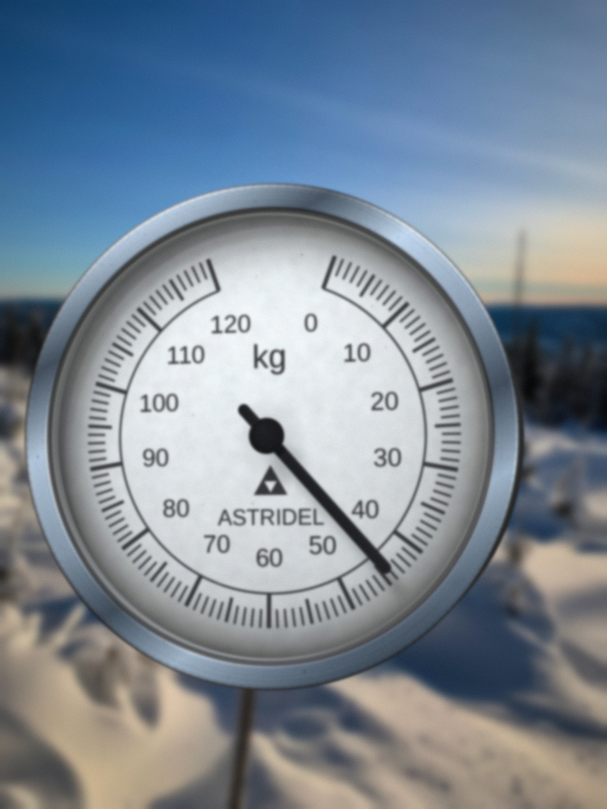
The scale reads 44 (kg)
